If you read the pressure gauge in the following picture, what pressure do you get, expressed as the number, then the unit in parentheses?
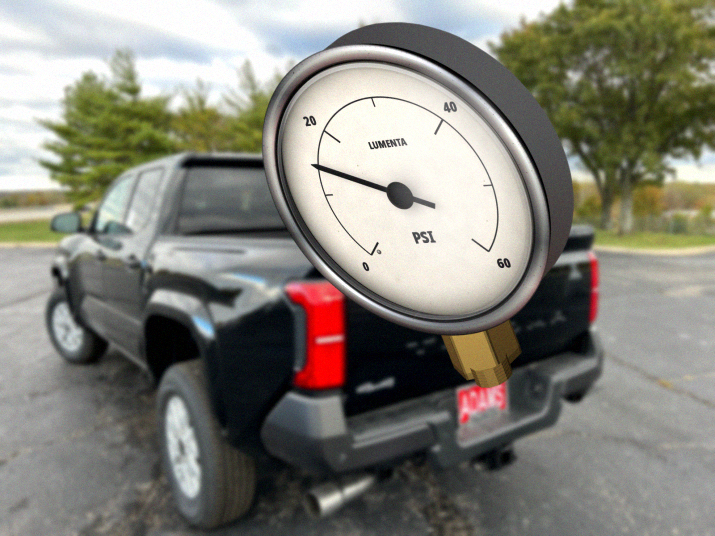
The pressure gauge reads 15 (psi)
